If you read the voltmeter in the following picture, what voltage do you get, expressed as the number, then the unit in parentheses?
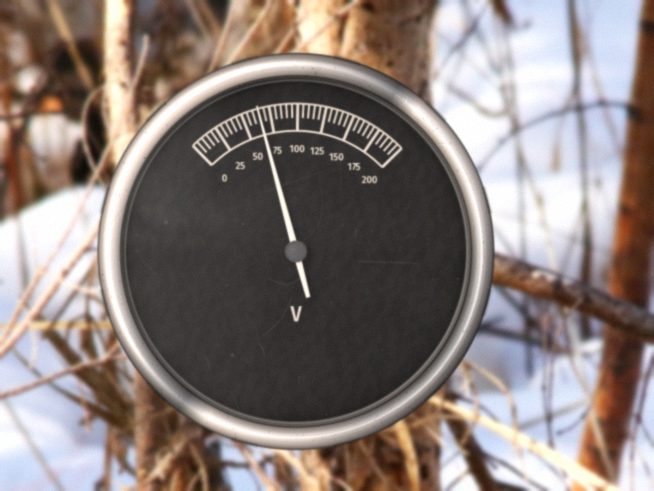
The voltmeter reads 65 (V)
